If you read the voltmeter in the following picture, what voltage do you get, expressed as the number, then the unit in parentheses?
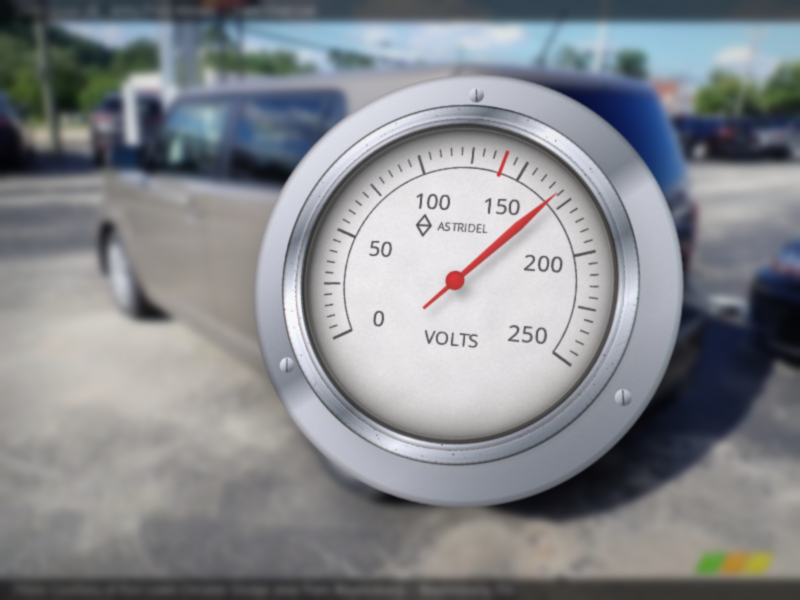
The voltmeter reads 170 (V)
